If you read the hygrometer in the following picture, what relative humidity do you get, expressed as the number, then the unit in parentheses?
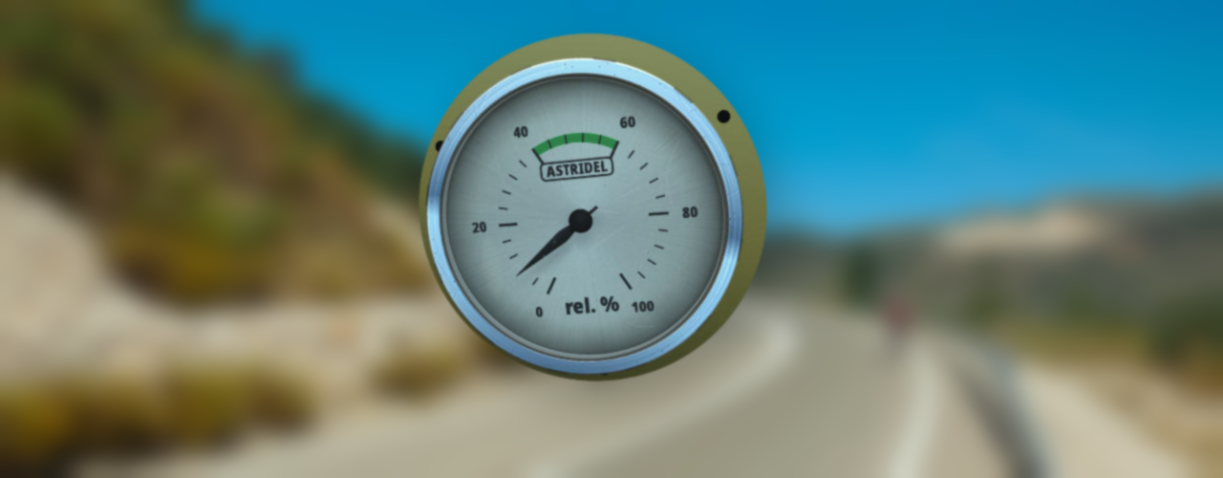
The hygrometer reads 8 (%)
